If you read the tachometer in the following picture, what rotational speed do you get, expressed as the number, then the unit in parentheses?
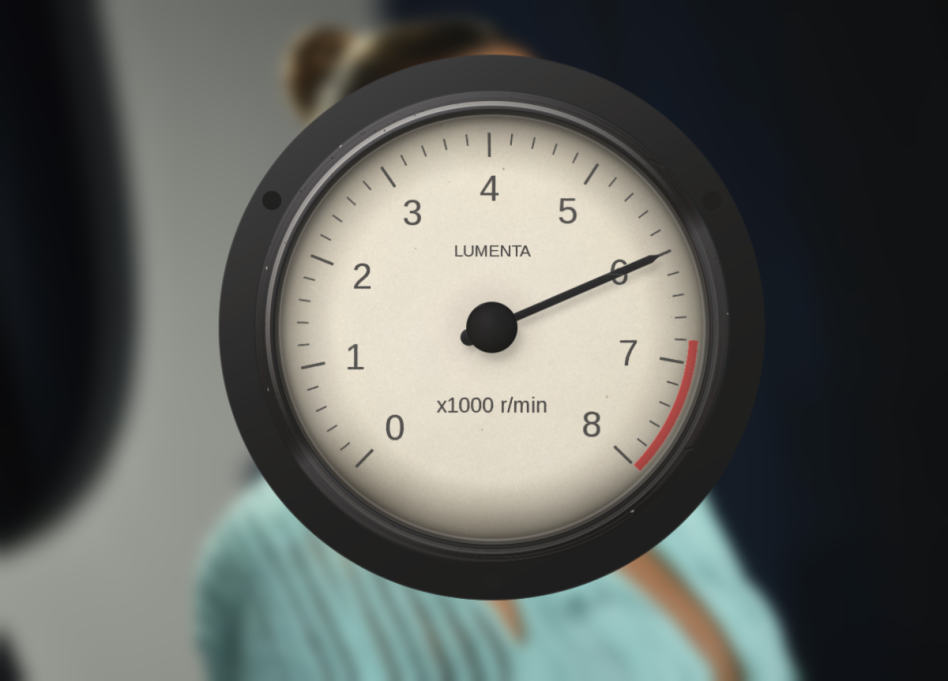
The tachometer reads 6000 (rpm)
